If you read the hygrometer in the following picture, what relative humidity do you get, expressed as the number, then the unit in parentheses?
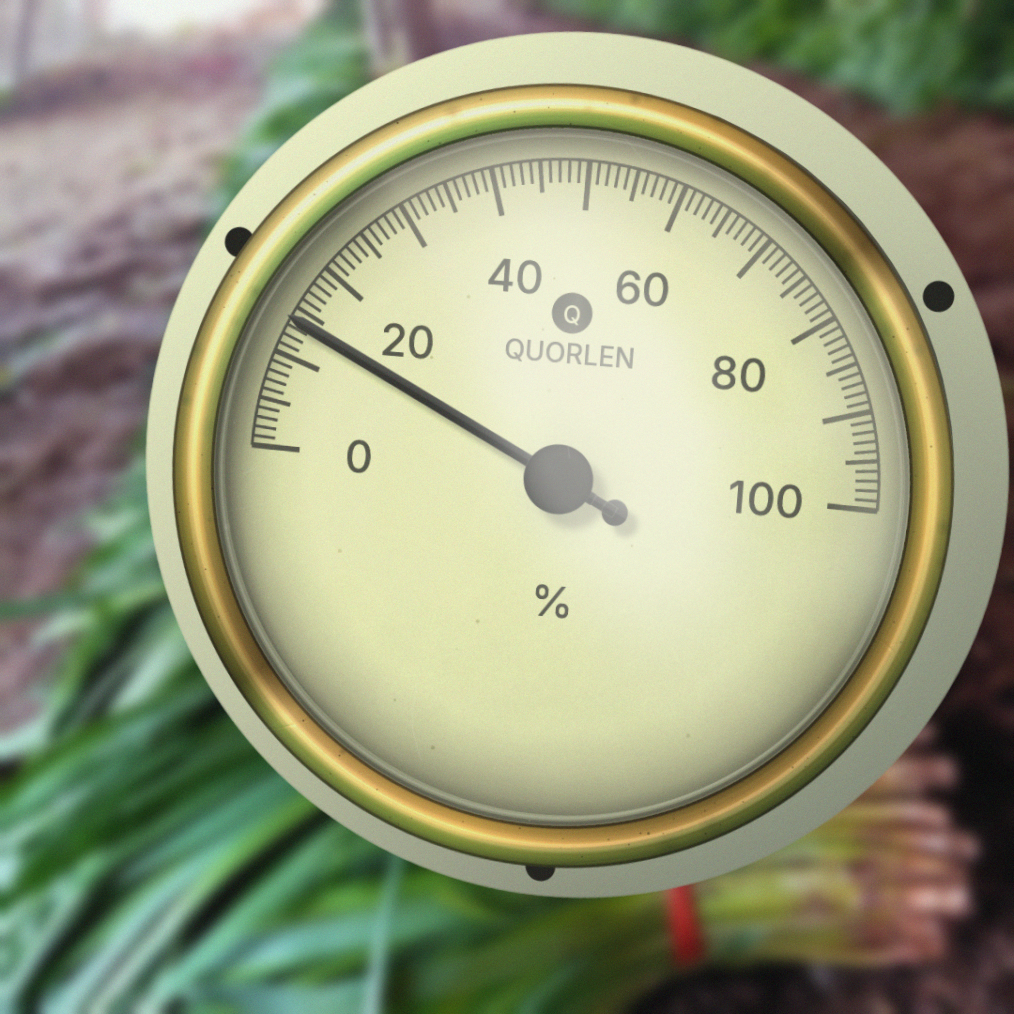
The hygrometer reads 14 (%)
